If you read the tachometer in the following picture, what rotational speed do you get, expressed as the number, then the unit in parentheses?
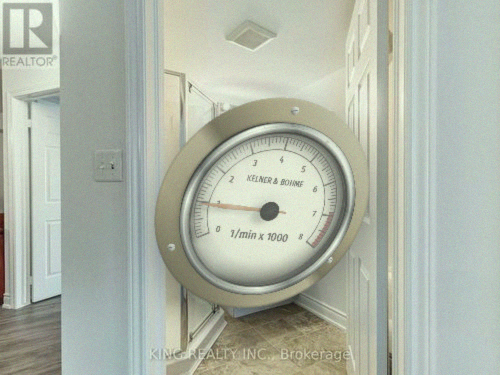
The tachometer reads 1000 (rpm)
